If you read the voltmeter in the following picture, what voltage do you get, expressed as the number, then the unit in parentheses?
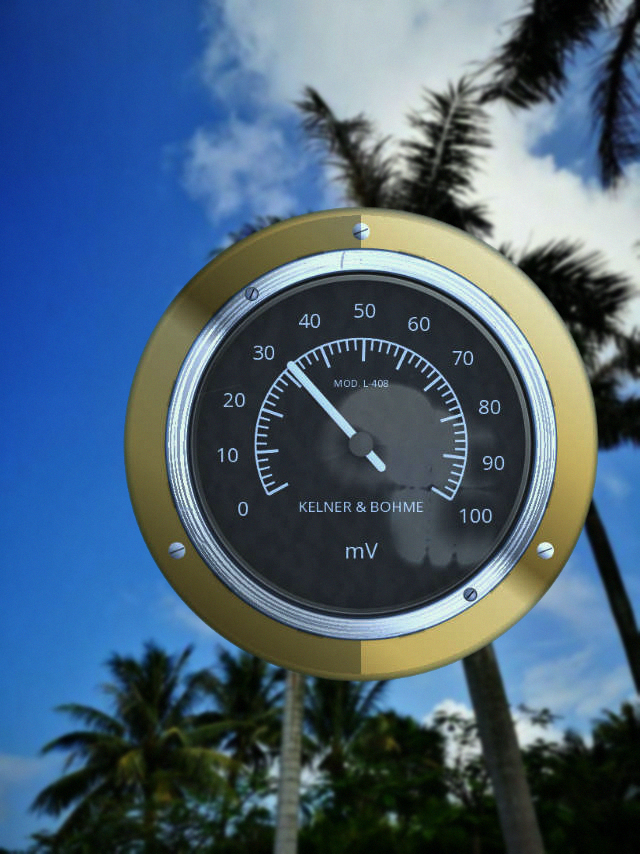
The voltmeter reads 32 (mV)
